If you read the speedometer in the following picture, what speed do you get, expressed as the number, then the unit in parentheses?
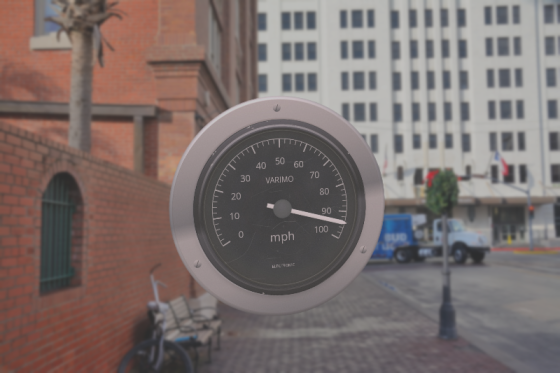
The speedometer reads 94 (mph)
